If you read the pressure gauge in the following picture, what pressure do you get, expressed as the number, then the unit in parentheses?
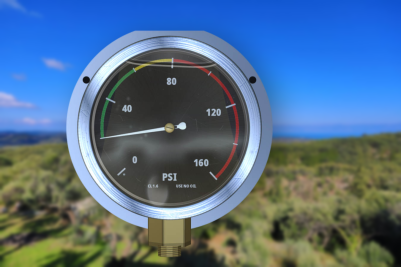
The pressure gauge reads 20 (psi)
